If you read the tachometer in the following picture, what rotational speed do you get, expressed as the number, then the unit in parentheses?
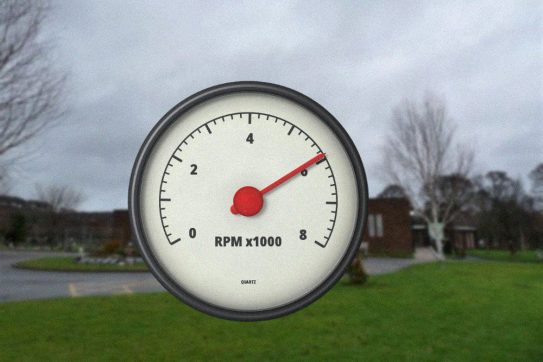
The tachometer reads 5900 (rpm)
